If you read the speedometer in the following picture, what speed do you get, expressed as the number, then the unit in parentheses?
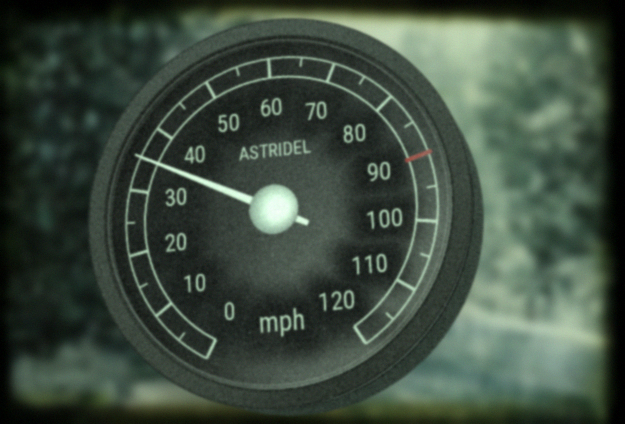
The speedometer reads 35 (mph)
